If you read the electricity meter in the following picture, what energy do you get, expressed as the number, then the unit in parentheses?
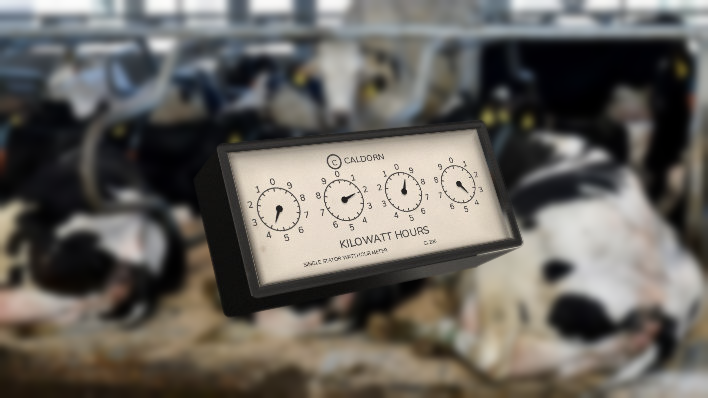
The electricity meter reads 4194 (kWh)
